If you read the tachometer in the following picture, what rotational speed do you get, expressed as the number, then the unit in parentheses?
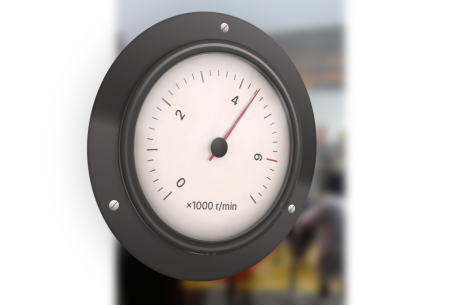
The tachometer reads 4400 (rpm)
